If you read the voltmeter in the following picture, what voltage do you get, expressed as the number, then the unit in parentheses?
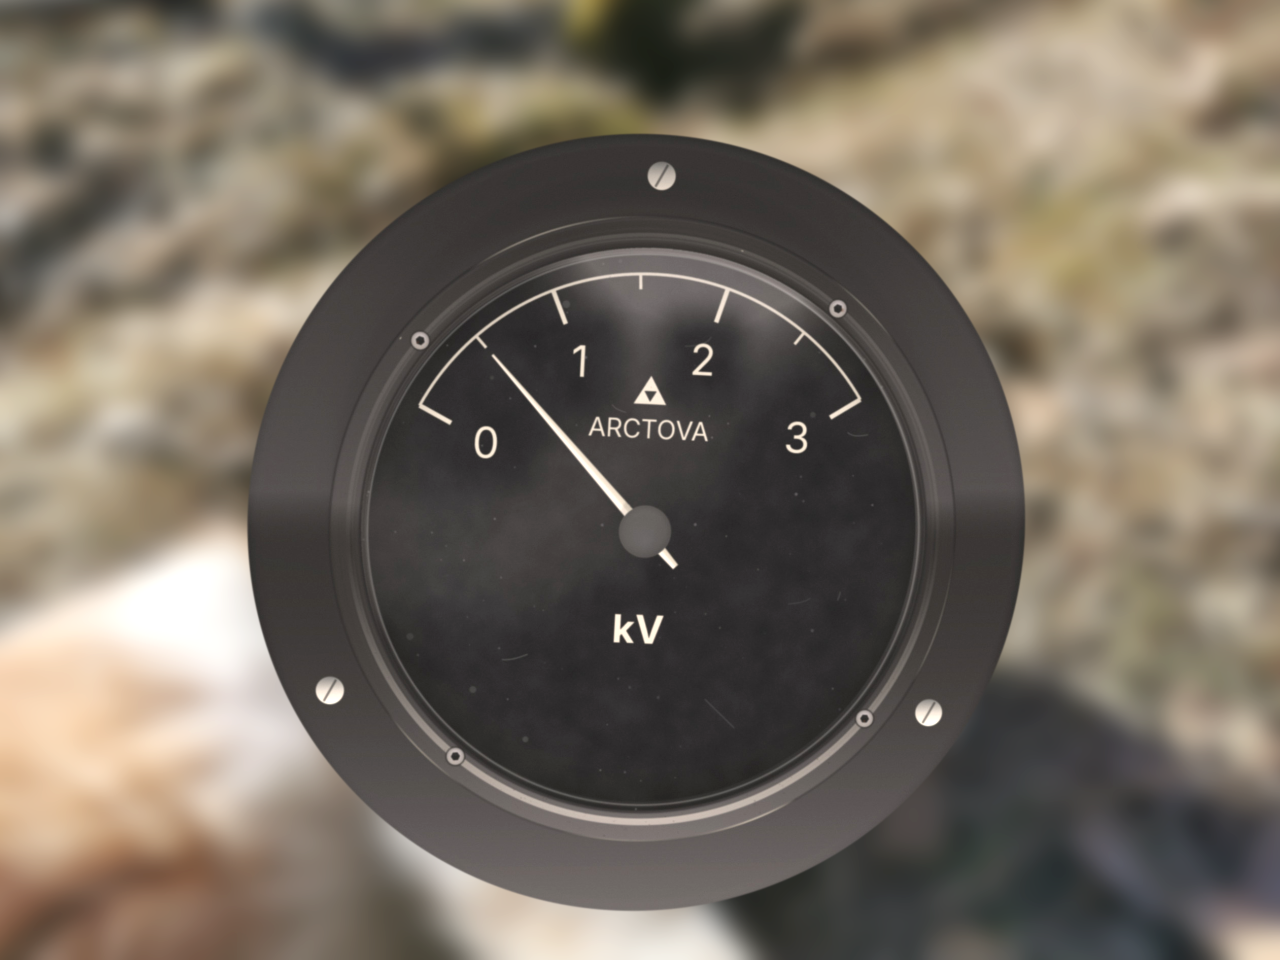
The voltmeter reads 0.5 (kV)
